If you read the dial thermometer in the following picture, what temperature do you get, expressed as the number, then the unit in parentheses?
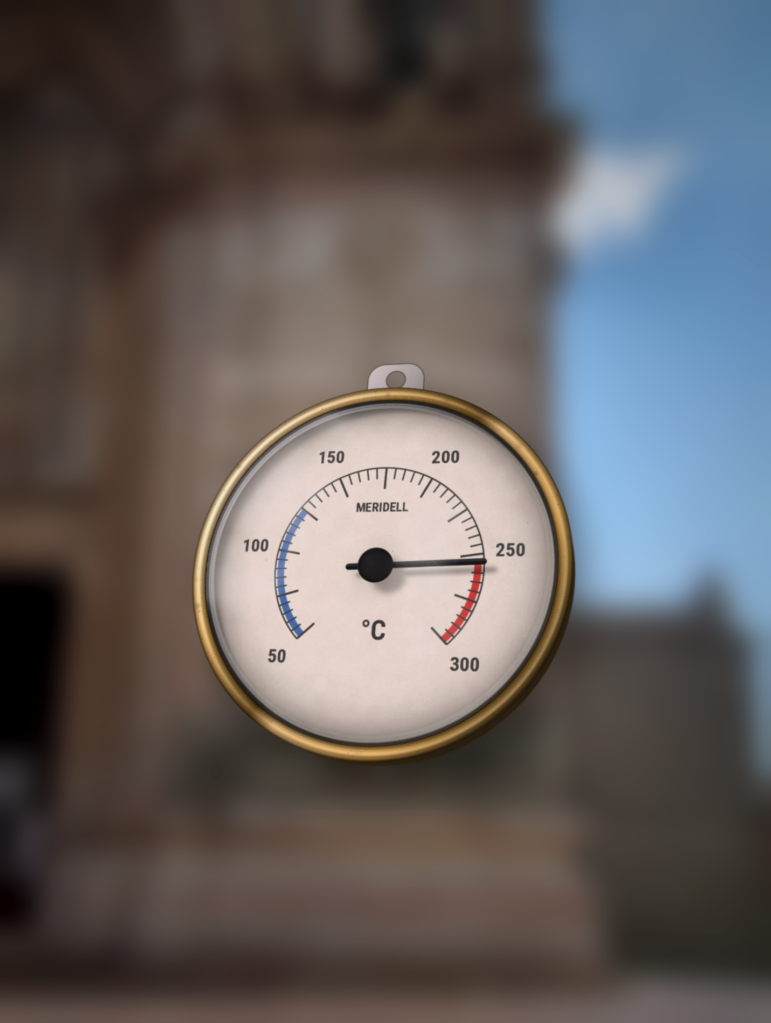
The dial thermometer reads 255 (°C)
